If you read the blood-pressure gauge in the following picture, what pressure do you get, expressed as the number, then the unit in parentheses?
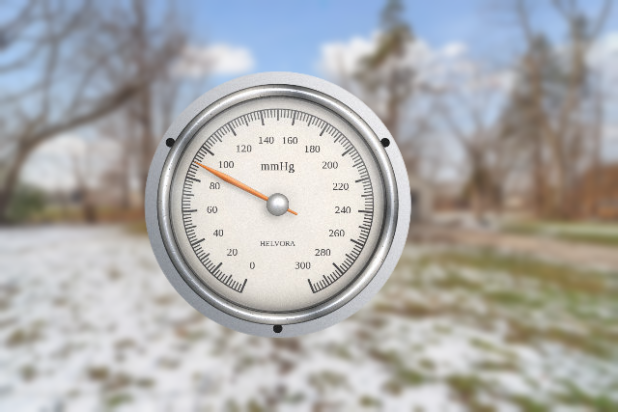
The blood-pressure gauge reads 90 (mmHg)
